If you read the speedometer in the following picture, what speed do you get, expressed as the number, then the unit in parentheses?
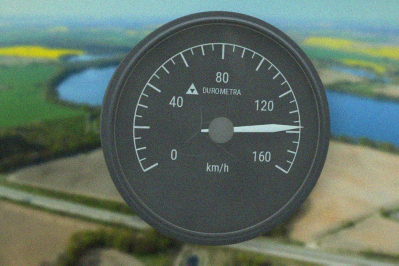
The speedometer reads 137.5 (km/h)
